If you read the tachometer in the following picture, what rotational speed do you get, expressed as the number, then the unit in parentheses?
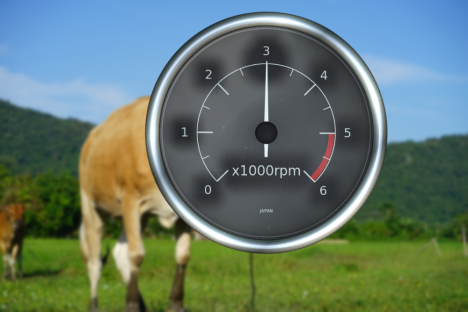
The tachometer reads 3000 (rpm)
